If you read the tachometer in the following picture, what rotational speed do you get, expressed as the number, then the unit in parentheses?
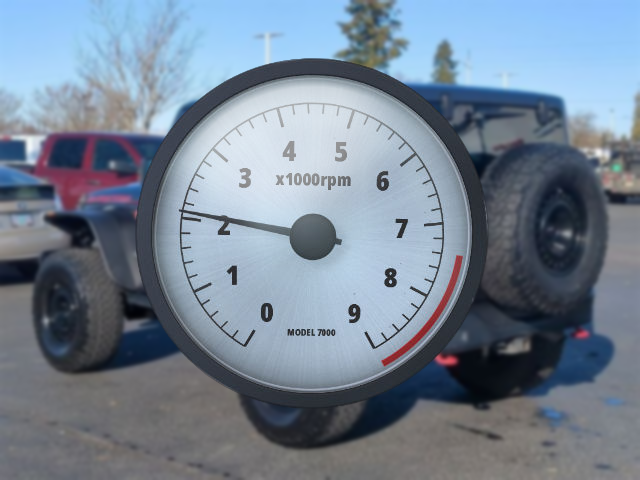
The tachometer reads 2100 (rpm)
